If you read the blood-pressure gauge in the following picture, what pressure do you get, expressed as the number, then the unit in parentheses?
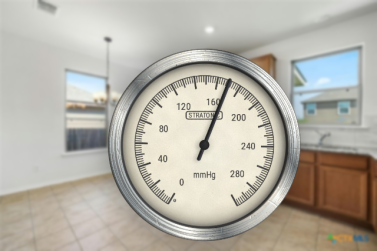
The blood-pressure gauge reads 170 (mmHg)
